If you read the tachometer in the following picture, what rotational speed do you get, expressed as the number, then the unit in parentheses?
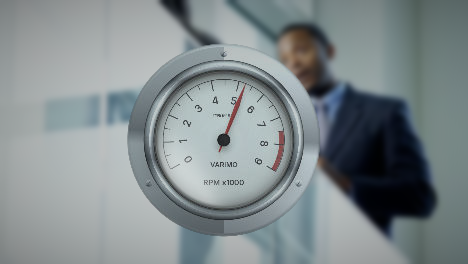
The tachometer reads 5250 (rpm)
